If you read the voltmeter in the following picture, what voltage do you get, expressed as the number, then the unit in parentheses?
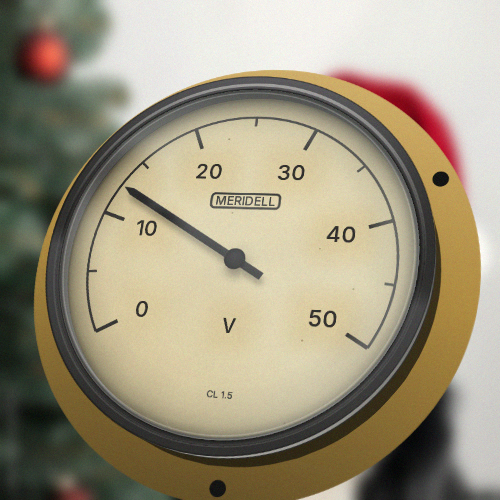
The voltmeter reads 12.5 (V)
